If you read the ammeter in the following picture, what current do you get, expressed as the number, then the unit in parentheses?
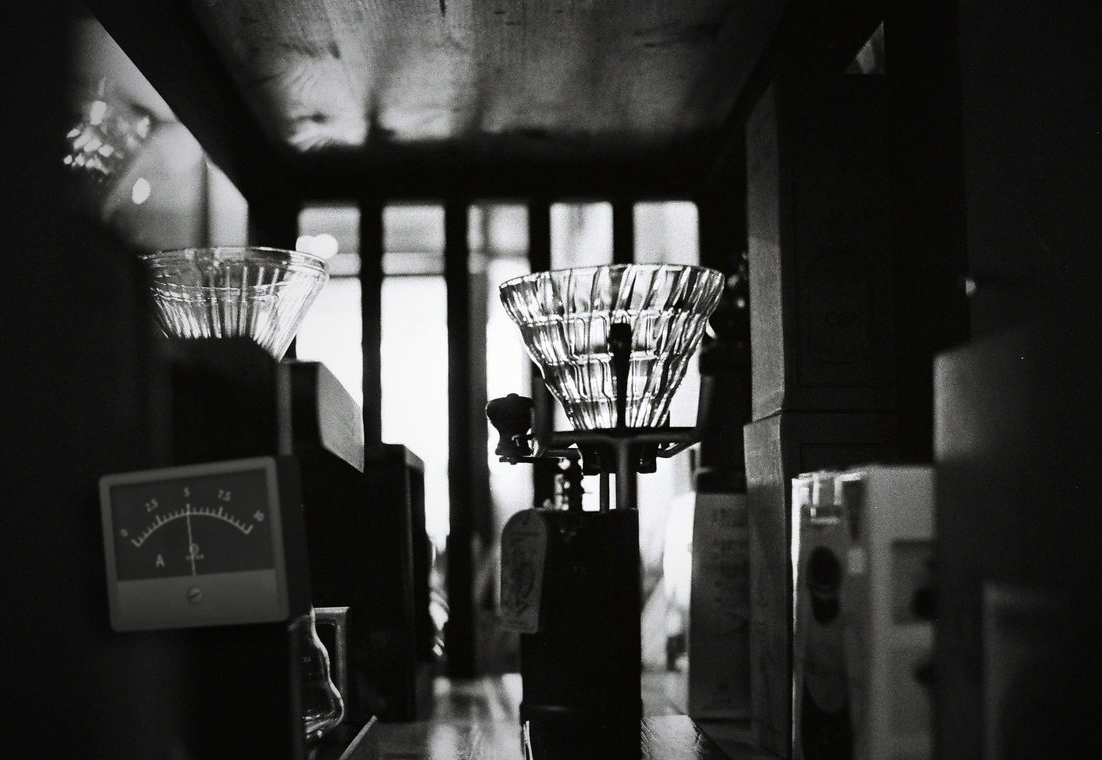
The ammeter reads 5 (A)
